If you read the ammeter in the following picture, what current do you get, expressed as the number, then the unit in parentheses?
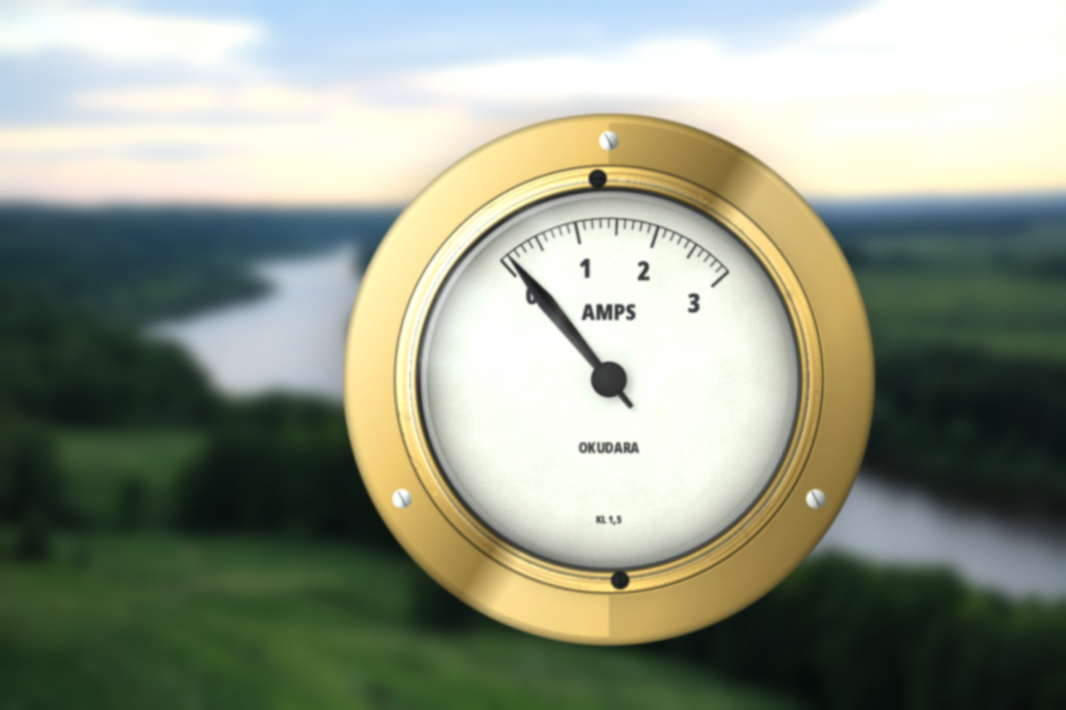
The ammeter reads 0.1 (A)
